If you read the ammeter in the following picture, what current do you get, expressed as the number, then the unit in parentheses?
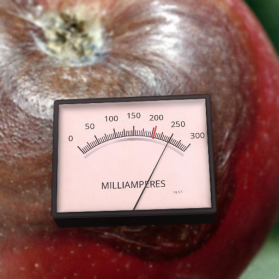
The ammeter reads 250 (mA)
